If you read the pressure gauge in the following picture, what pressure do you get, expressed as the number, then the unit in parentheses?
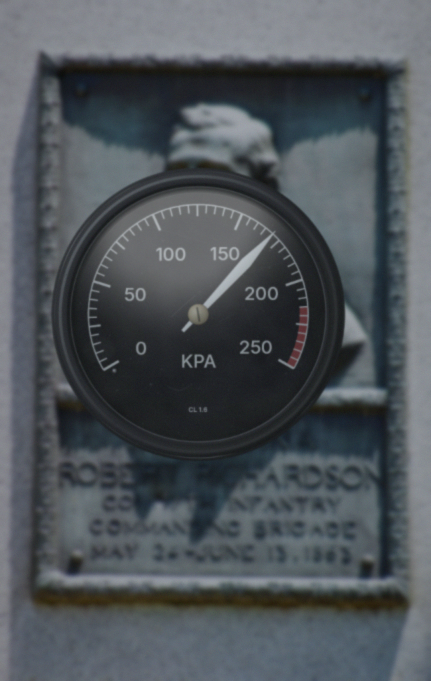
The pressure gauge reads 170 (kPa)
